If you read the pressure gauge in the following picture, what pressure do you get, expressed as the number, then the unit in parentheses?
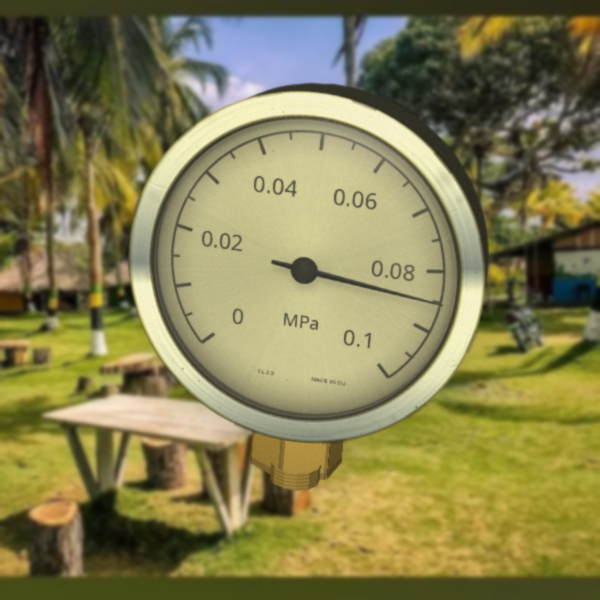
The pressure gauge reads 0.085 (MPa)
